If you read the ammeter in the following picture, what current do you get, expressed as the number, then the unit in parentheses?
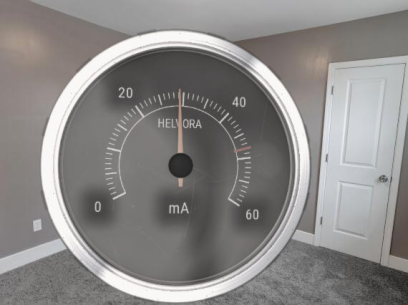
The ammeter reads 29 (mA)
